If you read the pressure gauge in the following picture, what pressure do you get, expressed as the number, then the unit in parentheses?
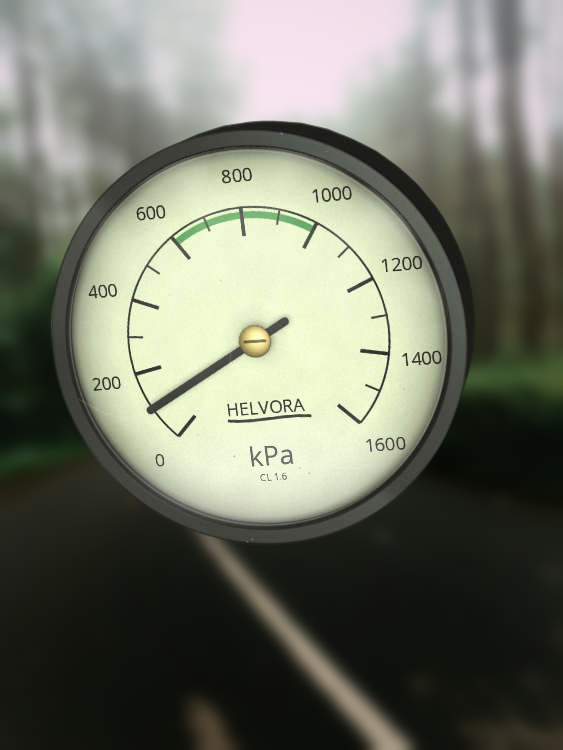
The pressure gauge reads 100 (kPa)
